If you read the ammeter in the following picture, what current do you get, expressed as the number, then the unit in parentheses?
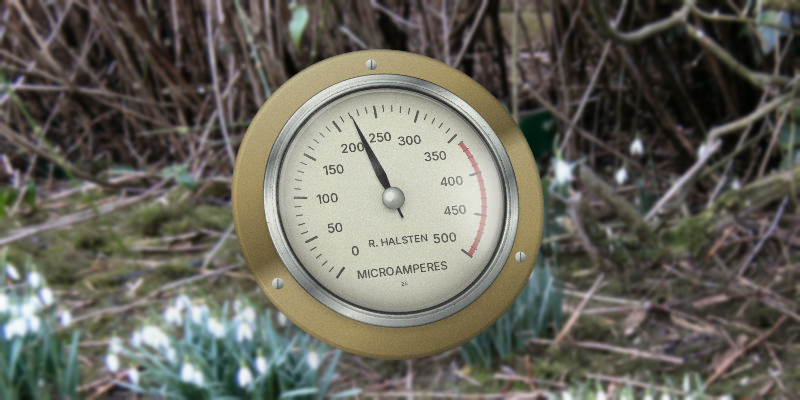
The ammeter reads 220 (µA)
